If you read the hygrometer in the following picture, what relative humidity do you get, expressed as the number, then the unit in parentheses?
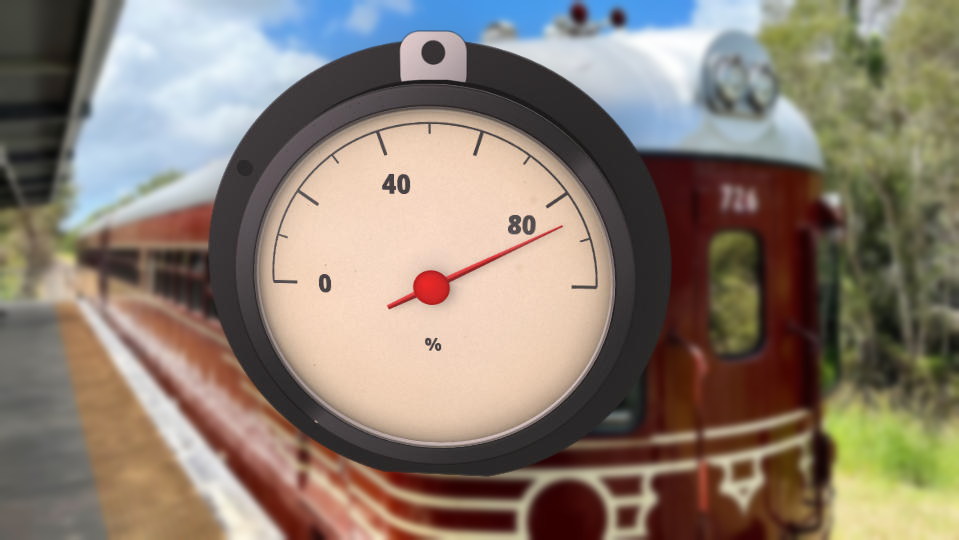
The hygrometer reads 85 (%)
